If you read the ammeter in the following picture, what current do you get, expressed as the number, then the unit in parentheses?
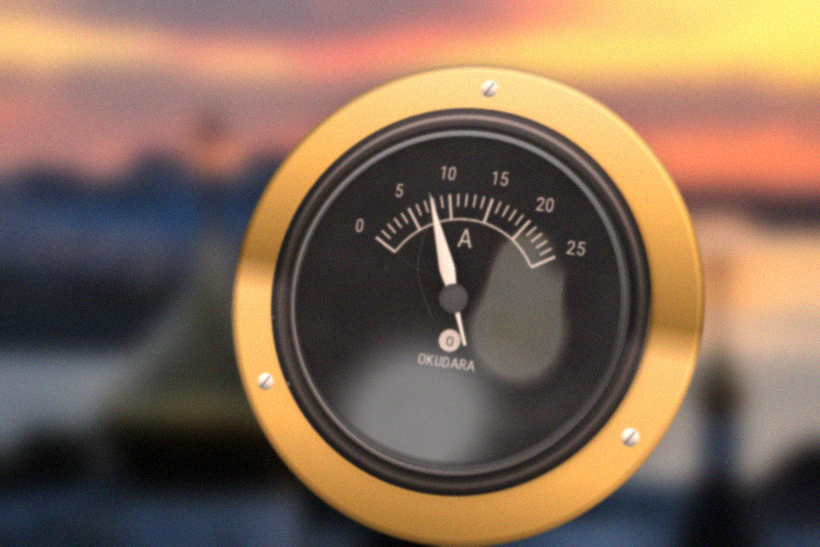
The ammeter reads 8 (A)
